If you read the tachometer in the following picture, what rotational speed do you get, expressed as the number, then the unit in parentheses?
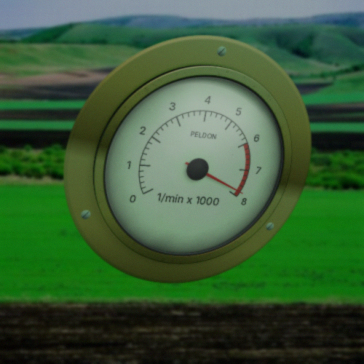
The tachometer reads 7800 (rpm)
